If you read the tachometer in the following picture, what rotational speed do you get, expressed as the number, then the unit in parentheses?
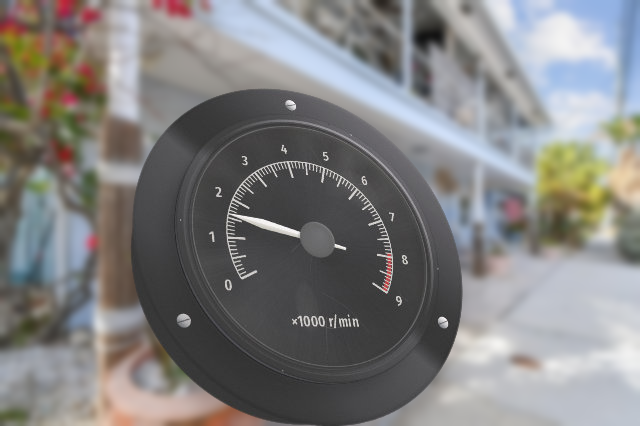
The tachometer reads 1500 (rpm)
